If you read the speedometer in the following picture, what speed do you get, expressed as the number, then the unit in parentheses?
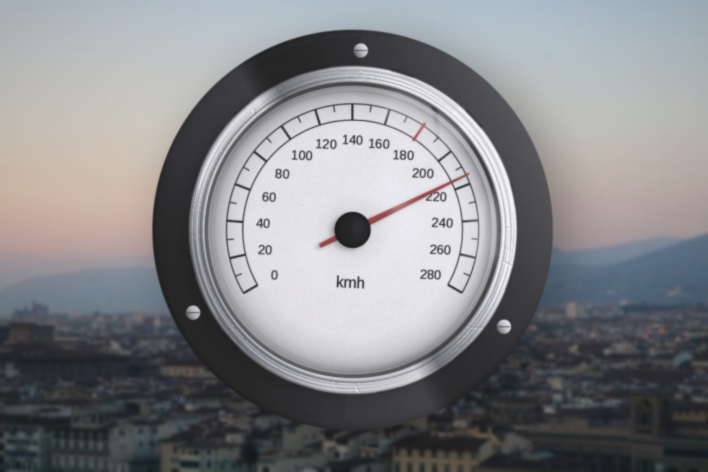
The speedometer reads 215 (km/h)
